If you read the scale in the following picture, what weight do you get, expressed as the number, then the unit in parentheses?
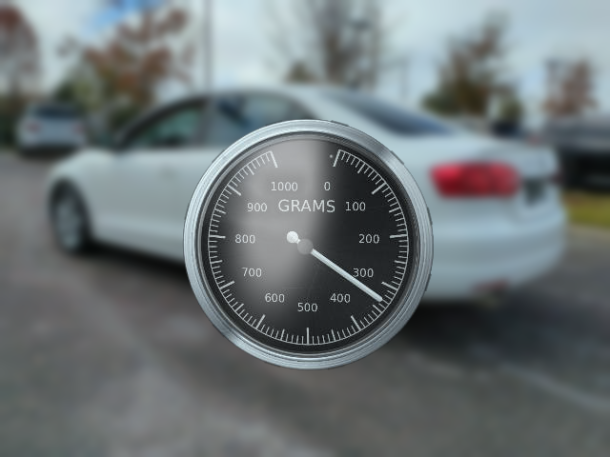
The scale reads 330 (g)
